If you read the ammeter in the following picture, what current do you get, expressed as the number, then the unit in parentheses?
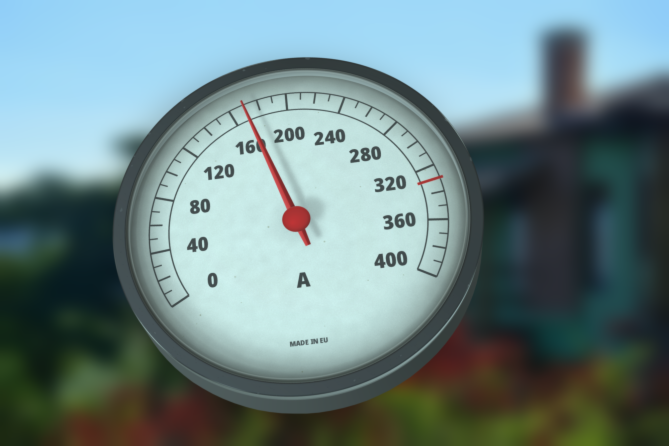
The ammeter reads 170 (A)
